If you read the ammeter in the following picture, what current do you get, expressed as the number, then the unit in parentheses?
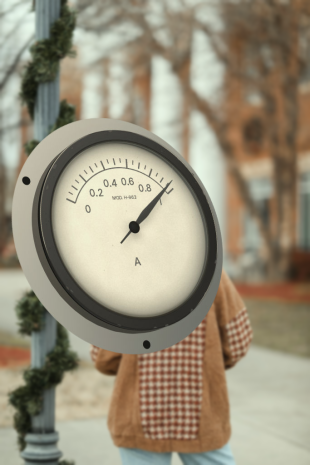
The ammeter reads 0.95 (A)
